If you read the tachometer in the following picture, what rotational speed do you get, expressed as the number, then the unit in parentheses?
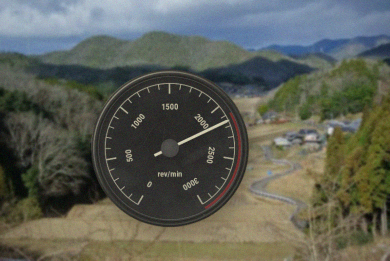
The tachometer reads 2150 (rpm)
